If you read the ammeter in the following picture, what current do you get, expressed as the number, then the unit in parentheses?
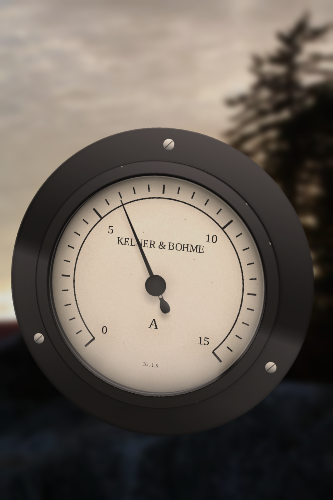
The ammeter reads 6 (A)
